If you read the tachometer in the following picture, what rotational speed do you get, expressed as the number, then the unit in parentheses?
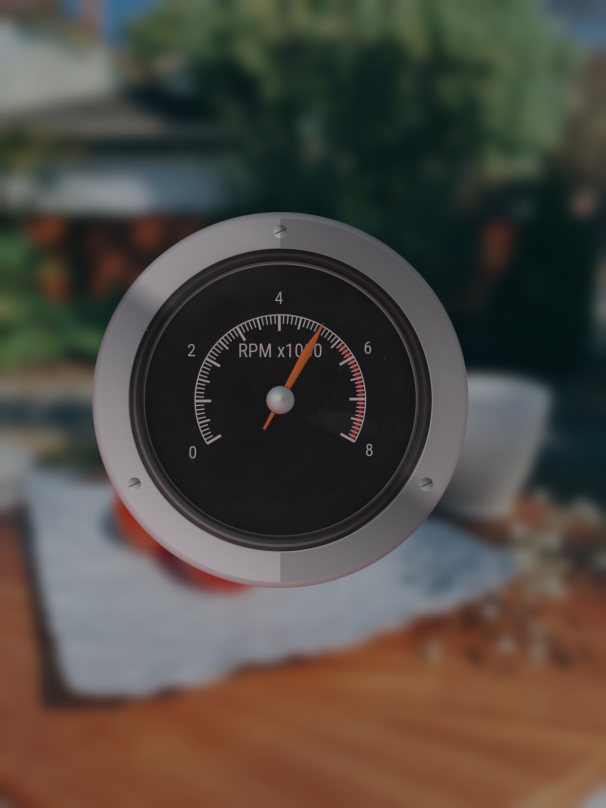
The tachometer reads 5000 (rpm)
